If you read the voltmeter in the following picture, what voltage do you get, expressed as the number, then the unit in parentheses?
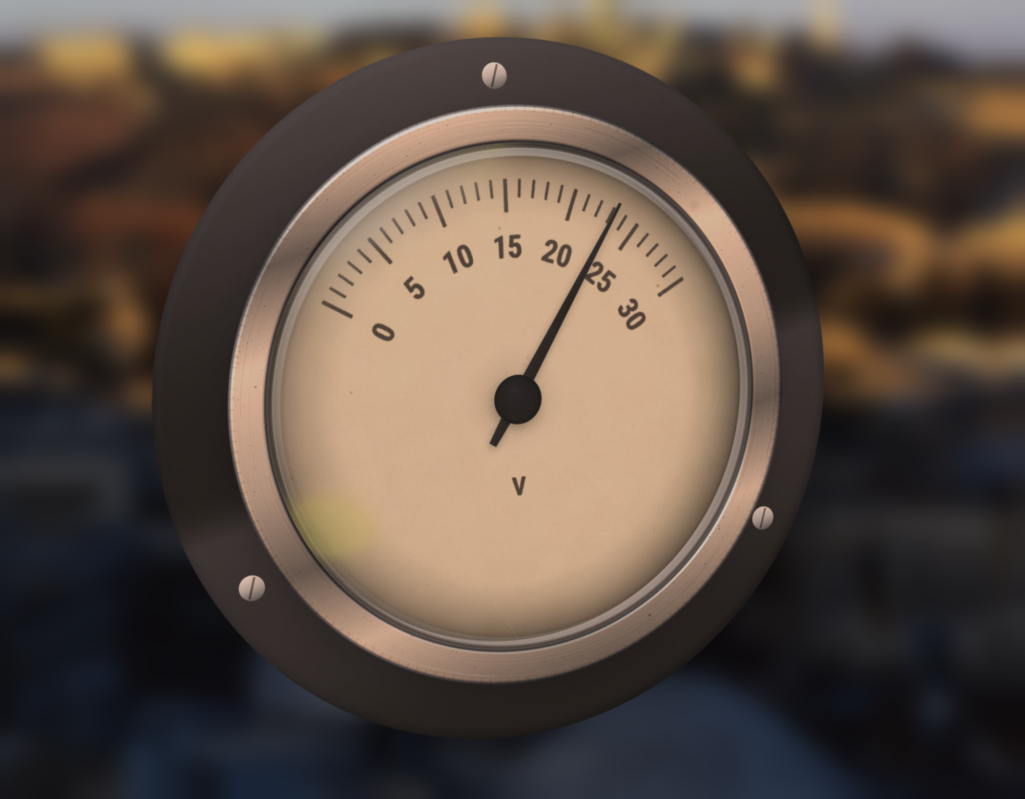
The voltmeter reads 23 (V)
